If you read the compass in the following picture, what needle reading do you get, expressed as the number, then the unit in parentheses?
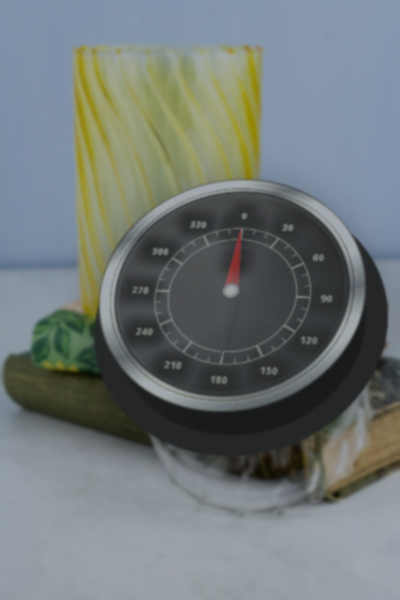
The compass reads 0 (°)
